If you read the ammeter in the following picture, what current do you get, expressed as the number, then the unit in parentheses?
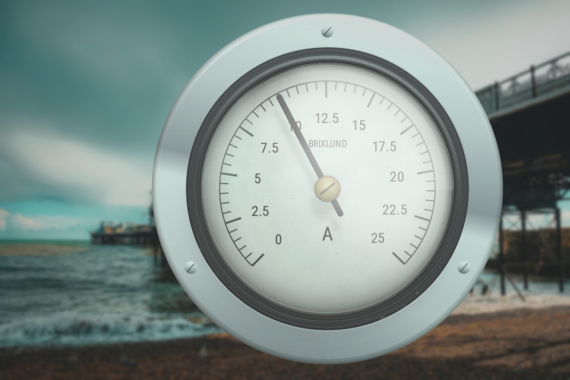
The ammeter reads 10 (A)
